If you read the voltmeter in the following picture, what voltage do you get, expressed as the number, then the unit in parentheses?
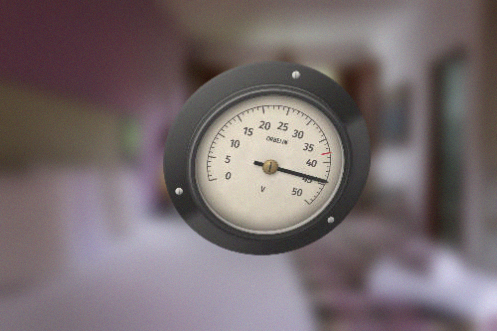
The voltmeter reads 44 (V)
